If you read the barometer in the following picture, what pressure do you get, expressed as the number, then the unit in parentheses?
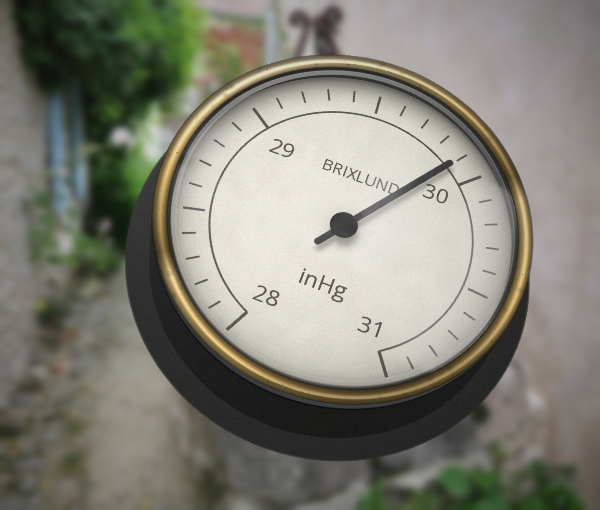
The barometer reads 29.9 (inHg)
